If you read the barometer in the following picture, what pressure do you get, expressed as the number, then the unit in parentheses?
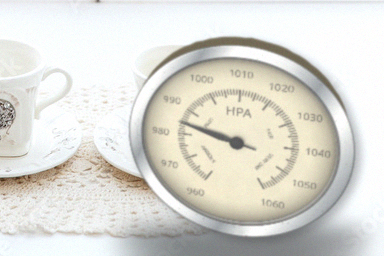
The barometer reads 985 (hPa)
